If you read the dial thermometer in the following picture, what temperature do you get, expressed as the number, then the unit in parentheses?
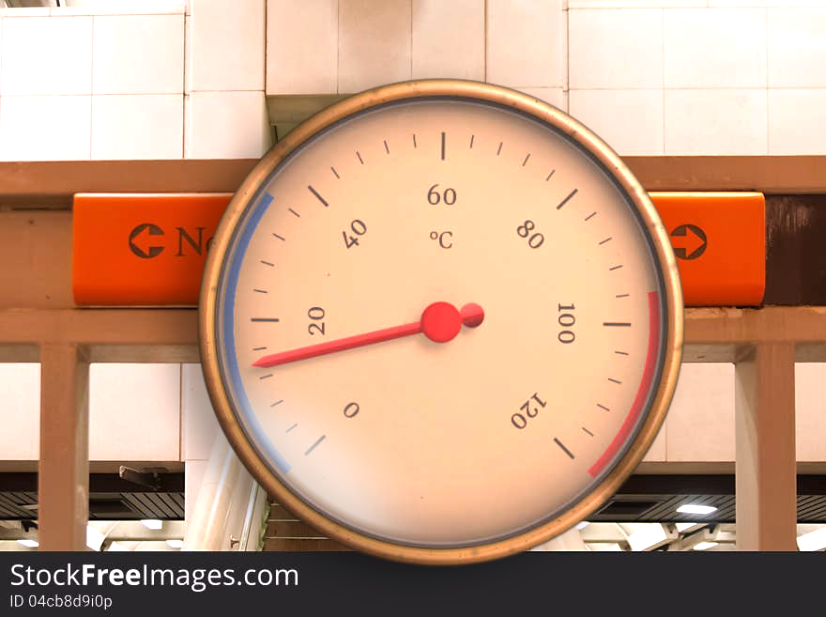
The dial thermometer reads 14 (°C)
